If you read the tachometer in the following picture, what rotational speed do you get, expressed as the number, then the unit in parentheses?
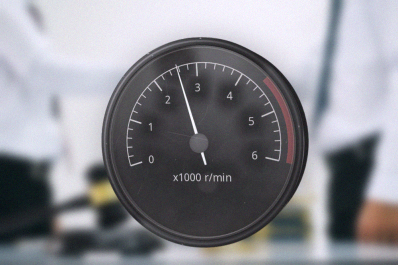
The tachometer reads 2600 (rpm)
